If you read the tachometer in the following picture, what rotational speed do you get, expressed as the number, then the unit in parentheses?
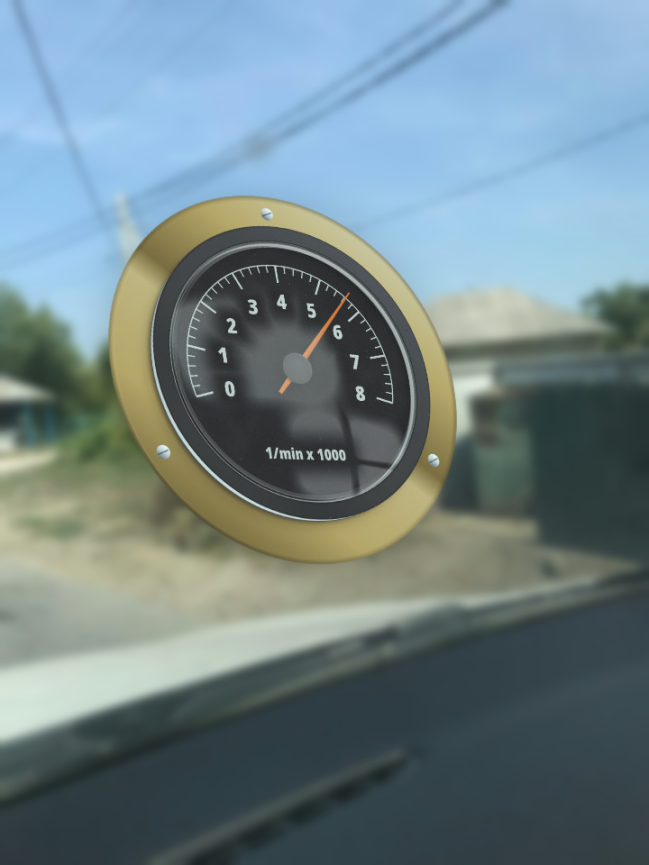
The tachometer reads 5600 (rpm)
